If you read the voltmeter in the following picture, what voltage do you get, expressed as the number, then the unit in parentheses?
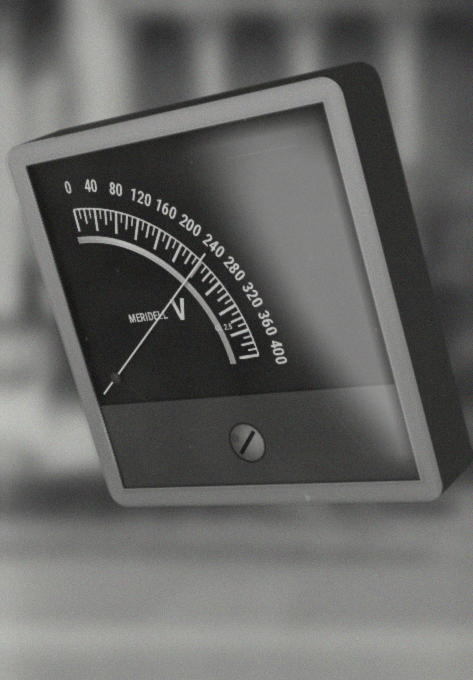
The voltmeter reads 240 (V)
